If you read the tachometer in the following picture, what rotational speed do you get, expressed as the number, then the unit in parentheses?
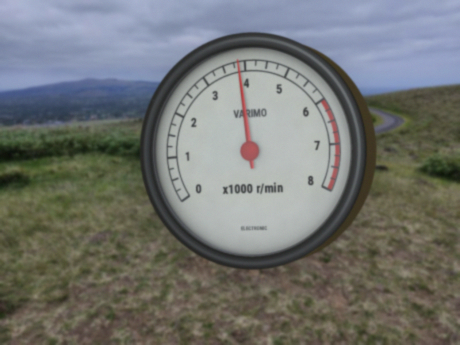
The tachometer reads 3875 (rpm)
